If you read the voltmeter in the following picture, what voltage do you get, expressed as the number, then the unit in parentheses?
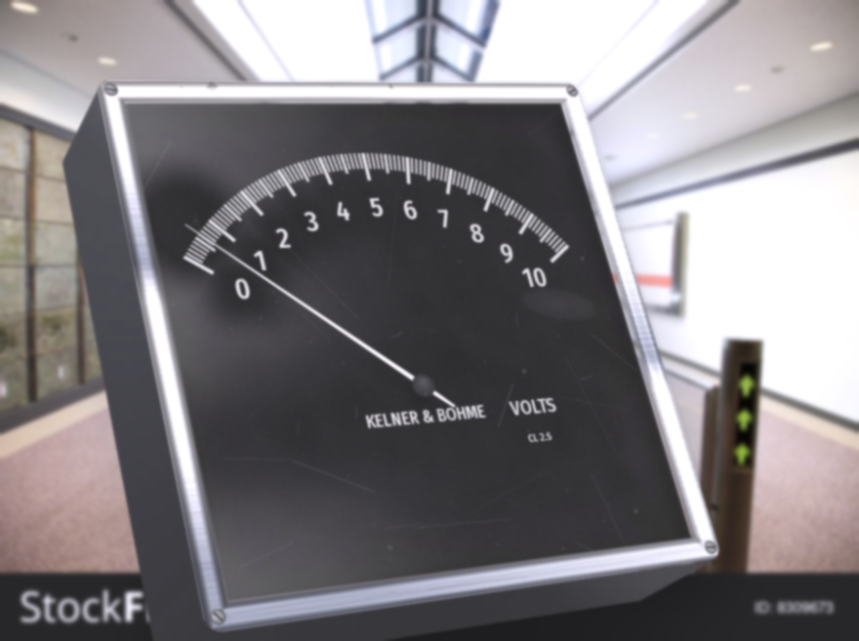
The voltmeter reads 0.5 (V)
